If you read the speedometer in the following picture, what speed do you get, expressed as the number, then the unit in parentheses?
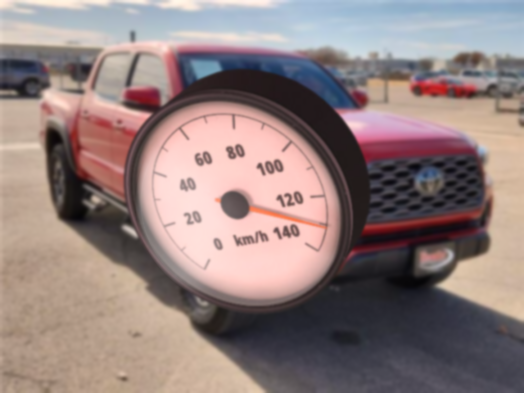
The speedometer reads 130 (km/h)
